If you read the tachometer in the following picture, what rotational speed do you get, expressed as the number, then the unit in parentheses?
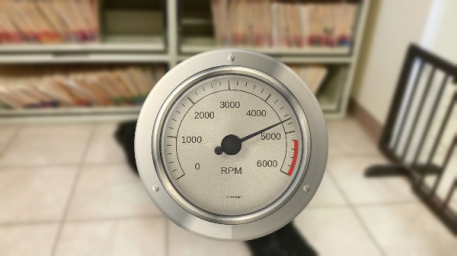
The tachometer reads 4700 (rpm)
